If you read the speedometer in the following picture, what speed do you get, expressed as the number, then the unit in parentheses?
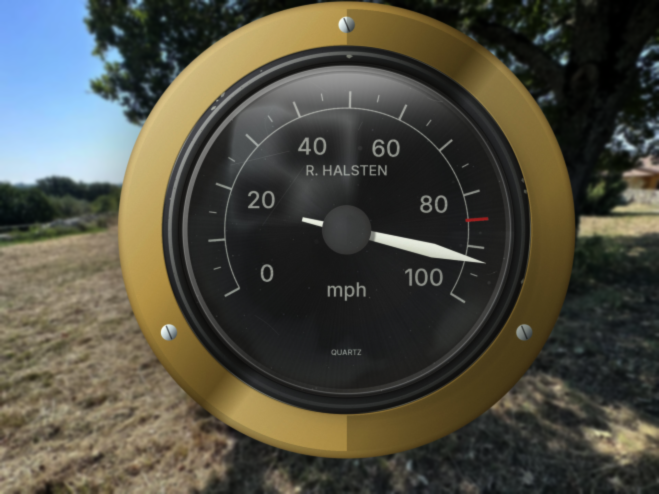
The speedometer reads 92.5 (mph)
